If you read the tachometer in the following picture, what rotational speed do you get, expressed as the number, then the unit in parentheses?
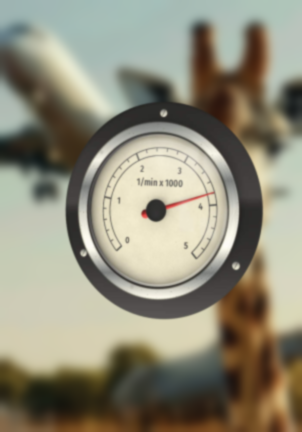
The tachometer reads 3800 (rpm)
